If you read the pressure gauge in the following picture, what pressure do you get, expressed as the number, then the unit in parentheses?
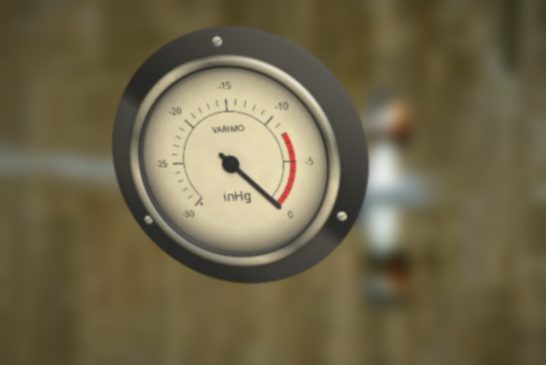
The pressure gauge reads 0 (inHg)
